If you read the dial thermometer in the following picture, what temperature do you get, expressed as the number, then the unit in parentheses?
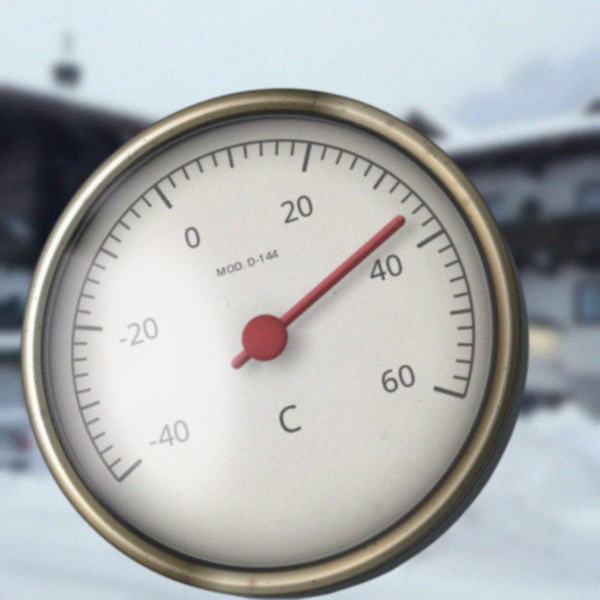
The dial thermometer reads 36 (°C)
